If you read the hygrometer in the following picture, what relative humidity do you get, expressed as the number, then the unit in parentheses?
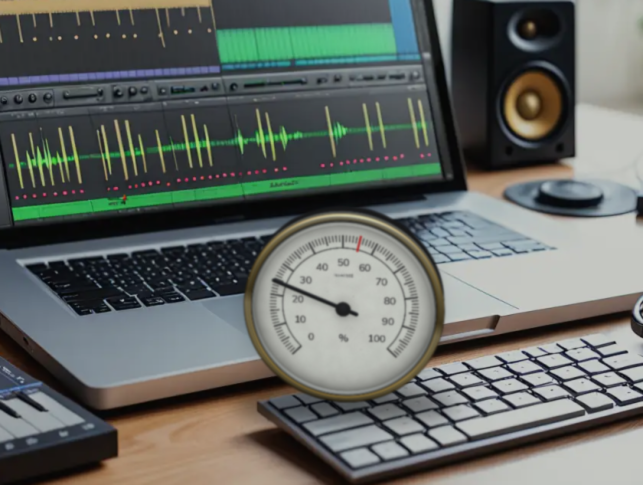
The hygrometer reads 25 (%)
